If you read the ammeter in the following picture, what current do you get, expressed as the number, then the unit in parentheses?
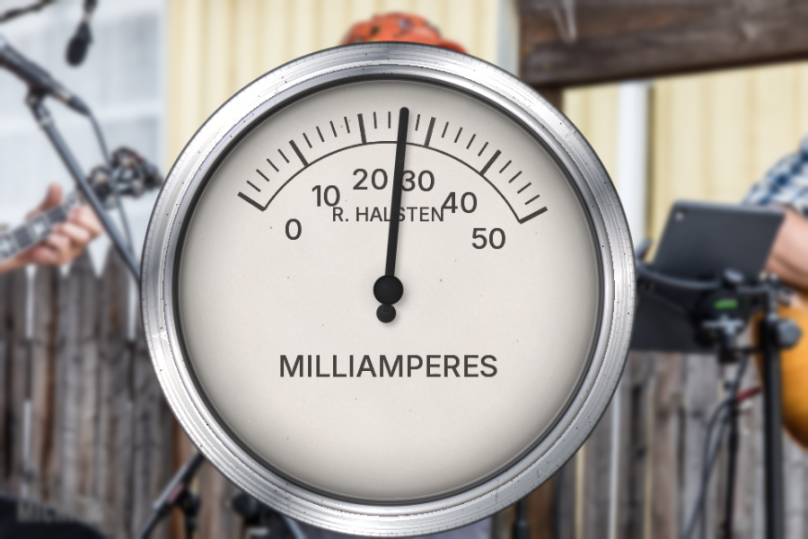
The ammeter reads 26 (mA)
